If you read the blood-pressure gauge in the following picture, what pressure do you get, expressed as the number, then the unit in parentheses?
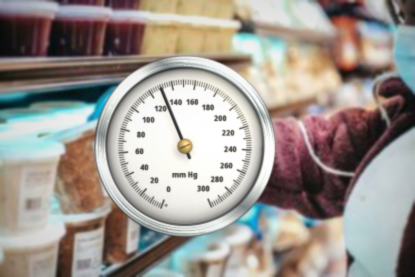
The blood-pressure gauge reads 130 (mmHg)
